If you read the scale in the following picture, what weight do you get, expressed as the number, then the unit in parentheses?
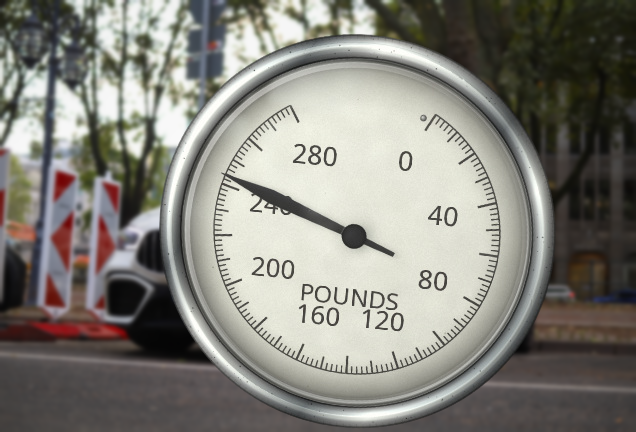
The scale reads 244 (lb)
